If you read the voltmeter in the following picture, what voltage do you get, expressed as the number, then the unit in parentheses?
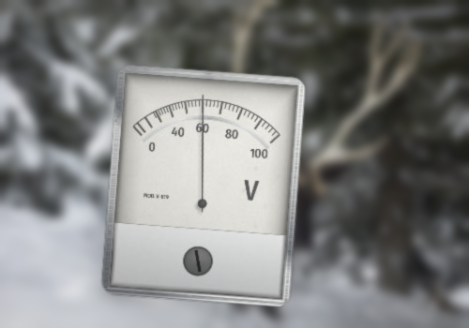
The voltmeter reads 60 (V)
